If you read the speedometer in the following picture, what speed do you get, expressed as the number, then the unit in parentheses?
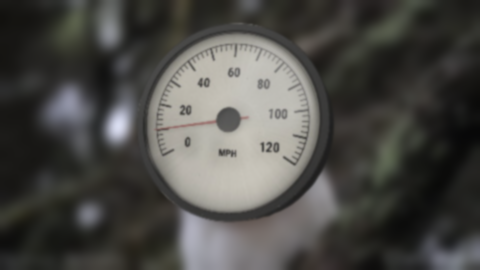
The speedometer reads 10 (mph)
